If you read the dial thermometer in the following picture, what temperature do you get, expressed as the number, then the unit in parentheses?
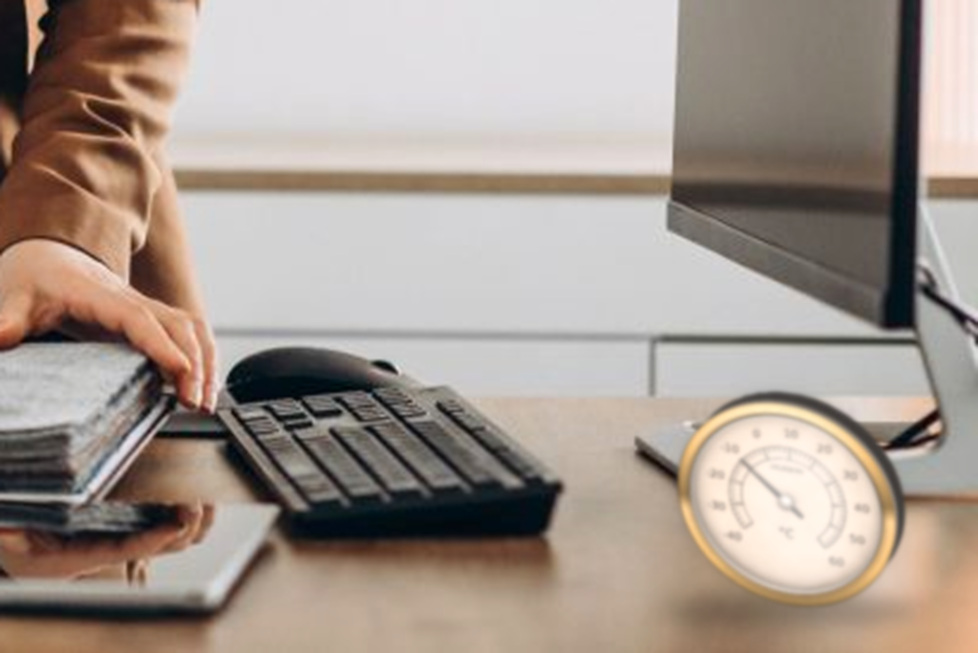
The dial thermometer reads -10 (°C)
